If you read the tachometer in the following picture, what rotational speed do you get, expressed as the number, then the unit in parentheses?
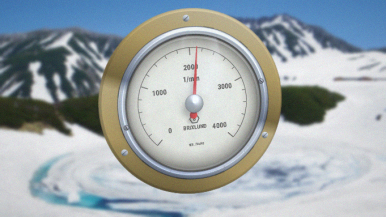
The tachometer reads 2100 (rpm)
